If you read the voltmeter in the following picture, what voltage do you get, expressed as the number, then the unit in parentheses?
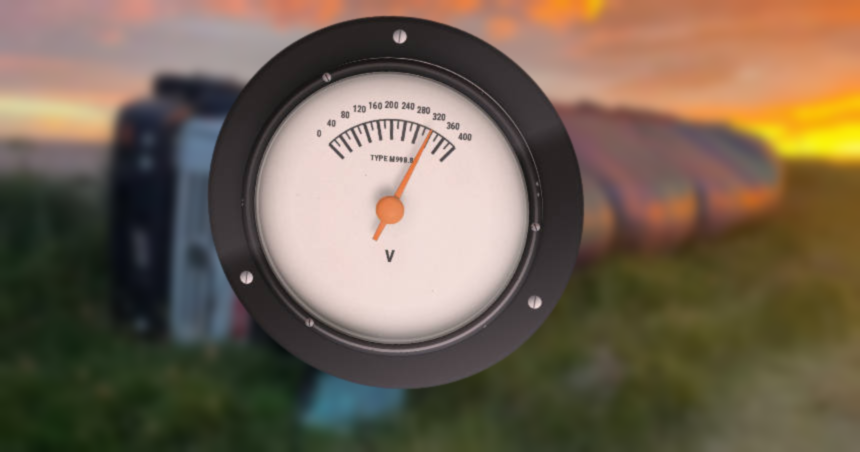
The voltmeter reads 320 (V)
